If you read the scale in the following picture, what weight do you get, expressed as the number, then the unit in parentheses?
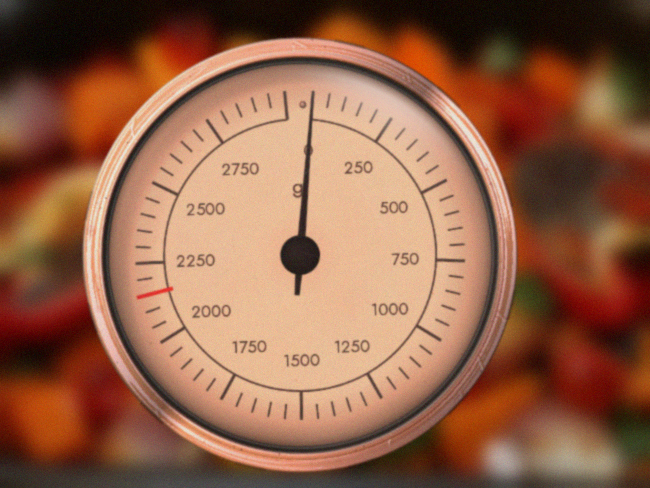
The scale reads 0 (g)
